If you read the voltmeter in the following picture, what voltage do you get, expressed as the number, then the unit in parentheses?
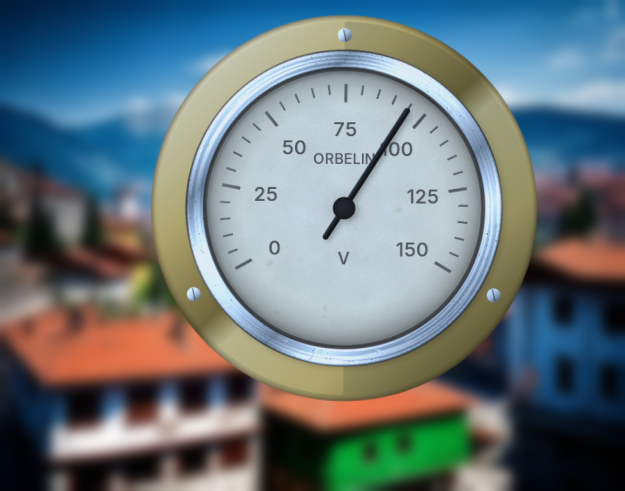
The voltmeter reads 95 (V)
